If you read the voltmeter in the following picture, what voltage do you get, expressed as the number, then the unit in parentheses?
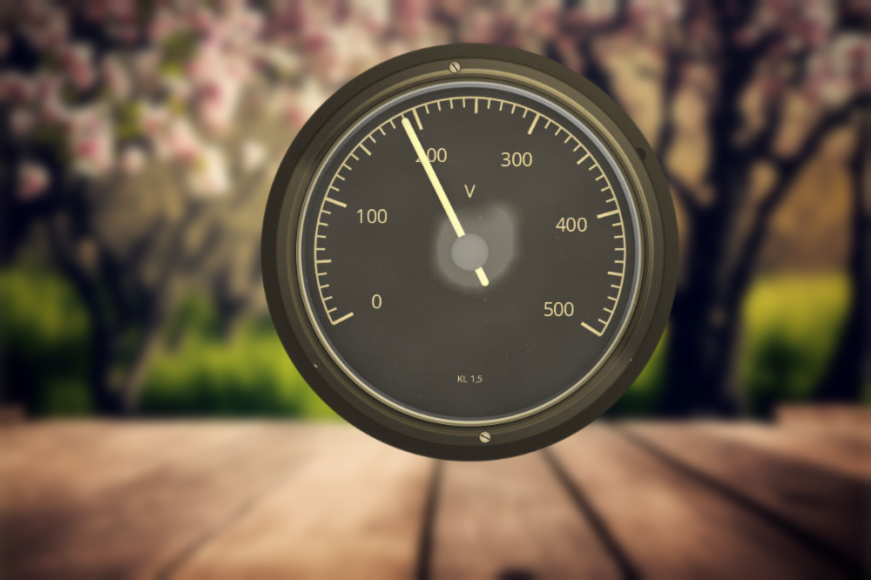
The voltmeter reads 190 (V)
